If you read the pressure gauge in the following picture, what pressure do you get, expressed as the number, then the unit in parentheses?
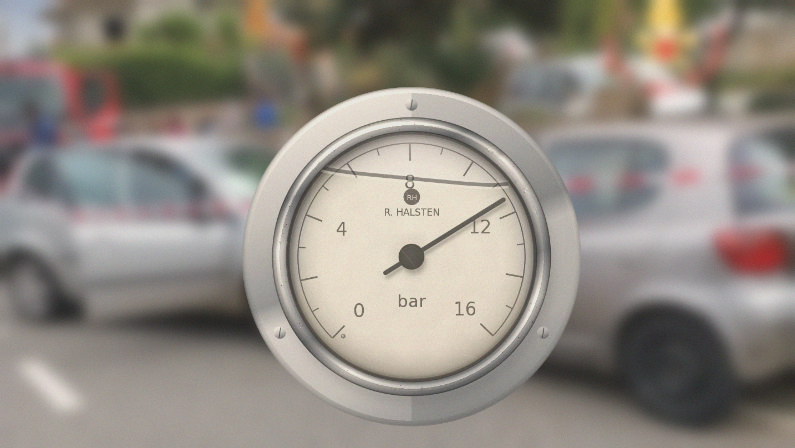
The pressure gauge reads 11.5 (bar)
